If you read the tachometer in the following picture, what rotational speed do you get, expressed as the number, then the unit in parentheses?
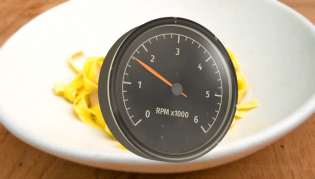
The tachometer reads 1600 (rpm)
